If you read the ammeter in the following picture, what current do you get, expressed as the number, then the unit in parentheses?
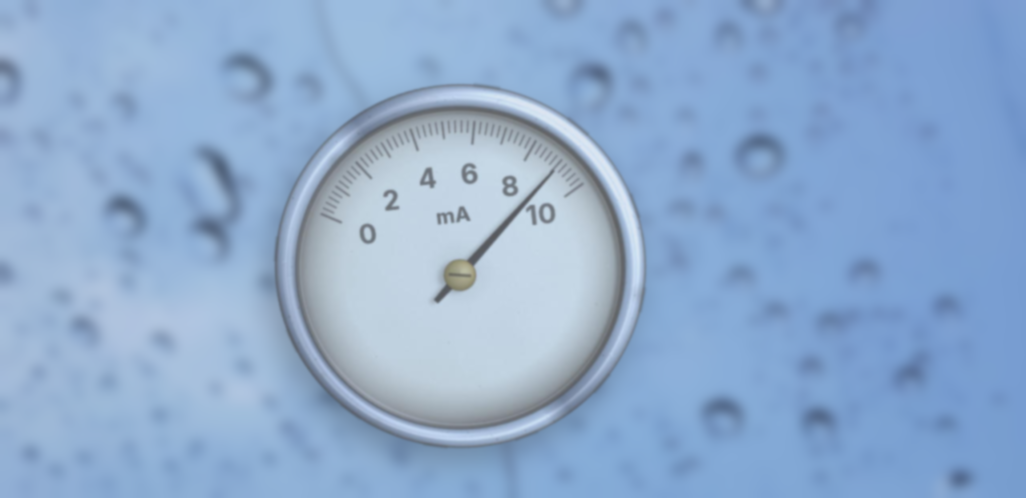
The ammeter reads 9 (mA)
